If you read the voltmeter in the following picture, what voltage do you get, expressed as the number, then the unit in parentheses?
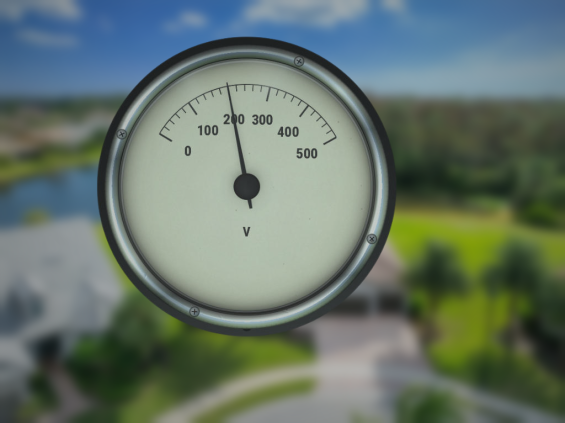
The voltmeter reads 200 (V)
